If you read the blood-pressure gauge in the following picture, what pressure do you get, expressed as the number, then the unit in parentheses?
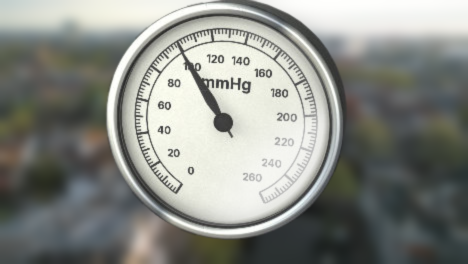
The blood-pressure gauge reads 100 (mmHg)
